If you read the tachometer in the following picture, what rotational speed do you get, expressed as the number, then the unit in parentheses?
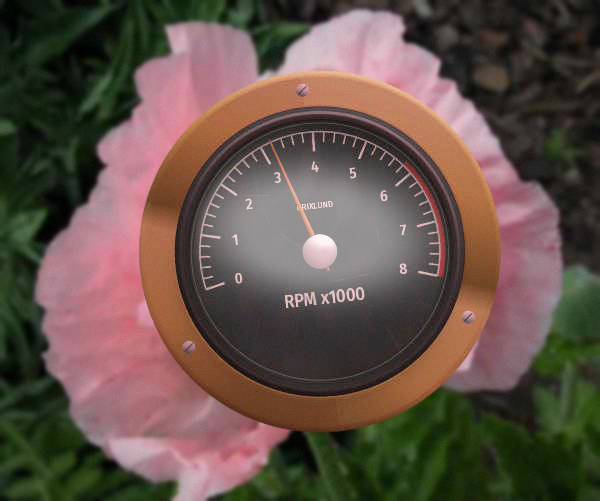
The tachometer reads 3200 (rpm)
